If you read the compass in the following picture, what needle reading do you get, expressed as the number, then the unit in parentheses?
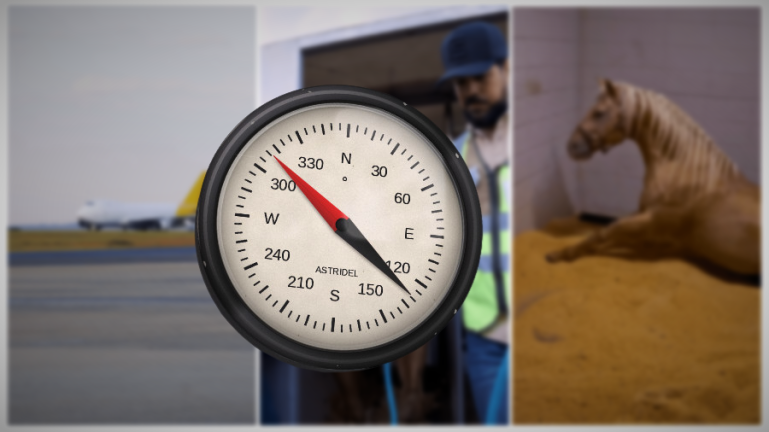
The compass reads 310 (°)
